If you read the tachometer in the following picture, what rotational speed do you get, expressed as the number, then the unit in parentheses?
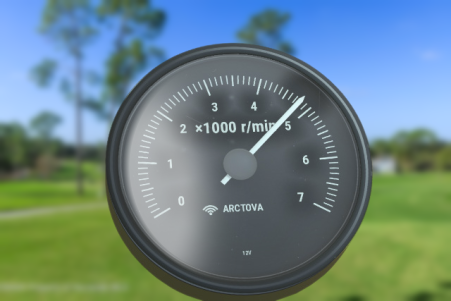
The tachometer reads 4800 (rpm)
